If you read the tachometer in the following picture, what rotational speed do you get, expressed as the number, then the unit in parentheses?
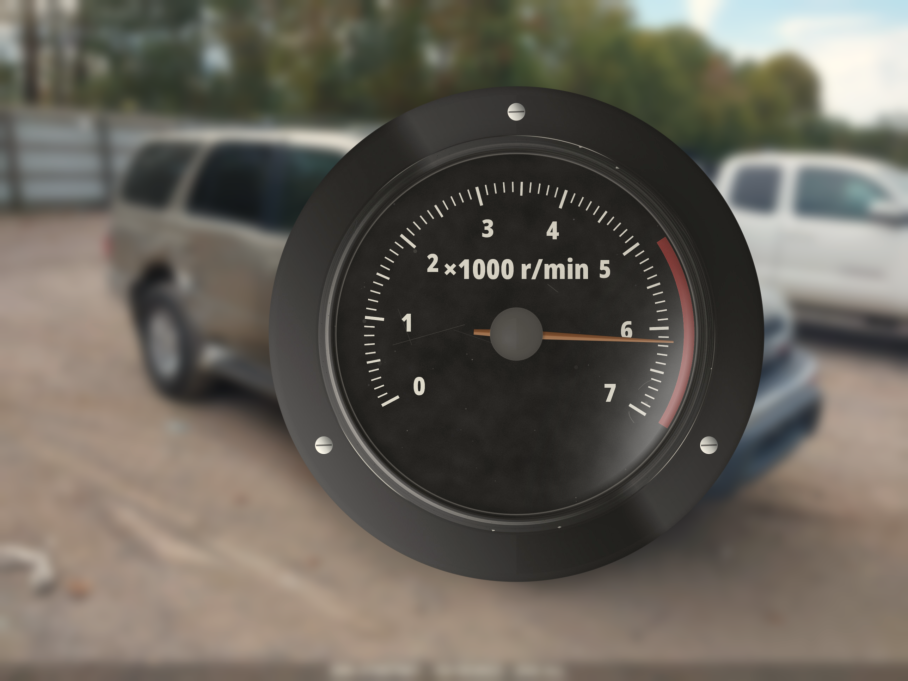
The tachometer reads 6150 (rpm)
